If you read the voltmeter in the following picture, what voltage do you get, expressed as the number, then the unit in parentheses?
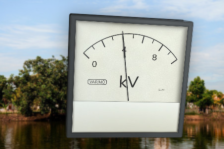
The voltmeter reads 4 (kV)
